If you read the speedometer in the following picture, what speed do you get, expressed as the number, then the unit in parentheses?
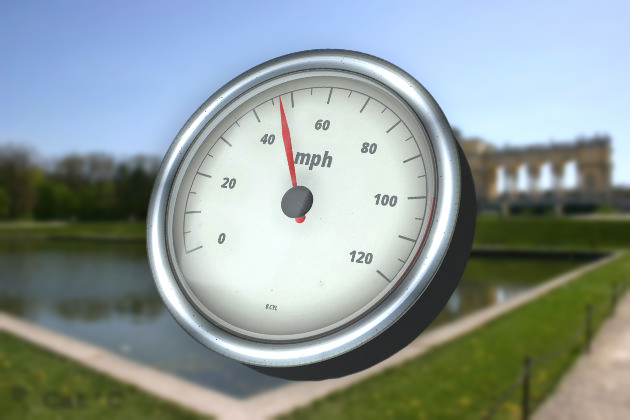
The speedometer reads 47.5 (mph)
